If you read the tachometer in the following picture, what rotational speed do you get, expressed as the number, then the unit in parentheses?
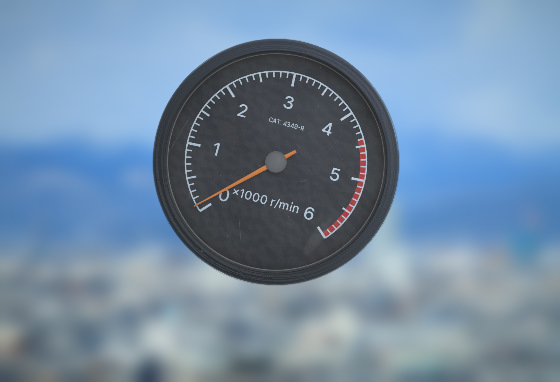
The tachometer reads 100 (rpm)
